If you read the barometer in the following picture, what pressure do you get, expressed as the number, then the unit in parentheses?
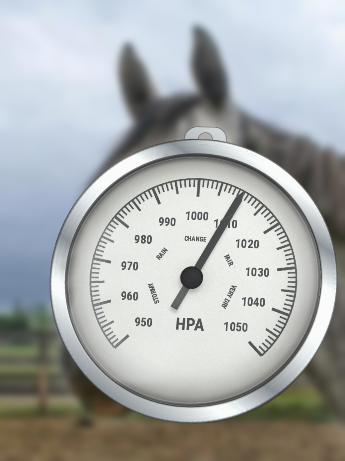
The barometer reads 1010 (hPa)
